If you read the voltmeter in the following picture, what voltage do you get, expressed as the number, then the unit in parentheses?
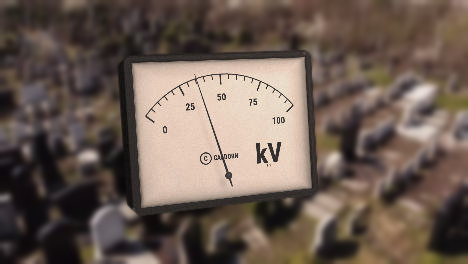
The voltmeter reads 35 (kV)
